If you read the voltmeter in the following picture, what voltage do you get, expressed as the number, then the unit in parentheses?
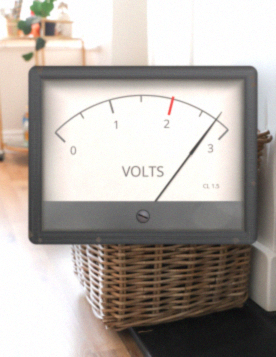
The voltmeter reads 2.75 (V)
